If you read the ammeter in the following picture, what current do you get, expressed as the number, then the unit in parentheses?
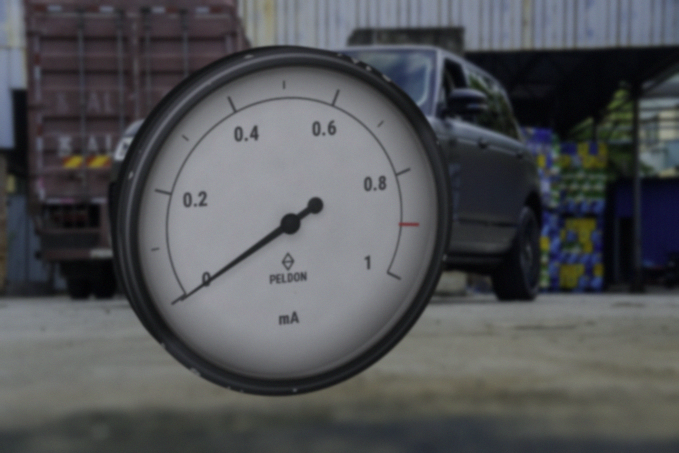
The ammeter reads 0 (mA)
